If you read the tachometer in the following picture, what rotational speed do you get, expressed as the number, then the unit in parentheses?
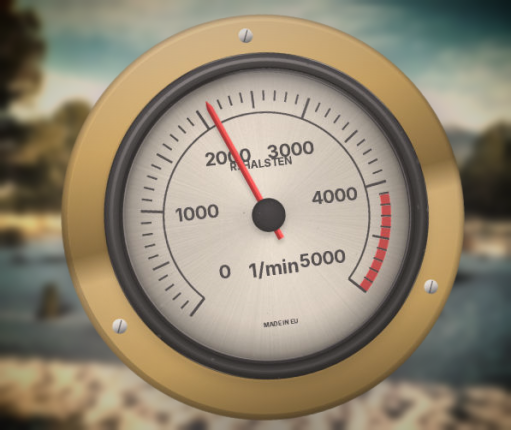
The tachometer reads 2100 (rpm)
